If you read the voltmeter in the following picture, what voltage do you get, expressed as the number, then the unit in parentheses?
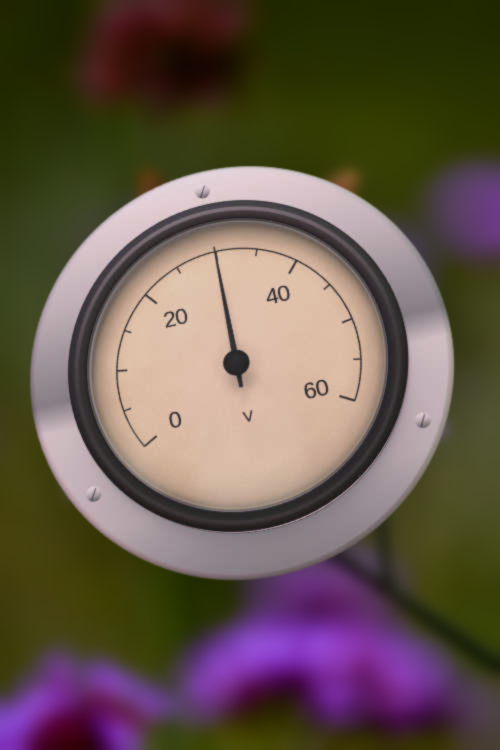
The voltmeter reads 30 (V)
